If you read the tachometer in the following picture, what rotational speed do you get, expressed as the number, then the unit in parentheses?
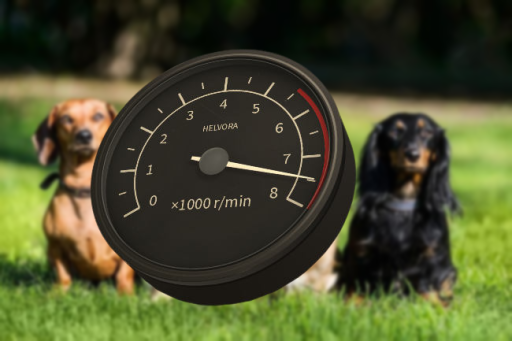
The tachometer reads 7500 (rpm)
